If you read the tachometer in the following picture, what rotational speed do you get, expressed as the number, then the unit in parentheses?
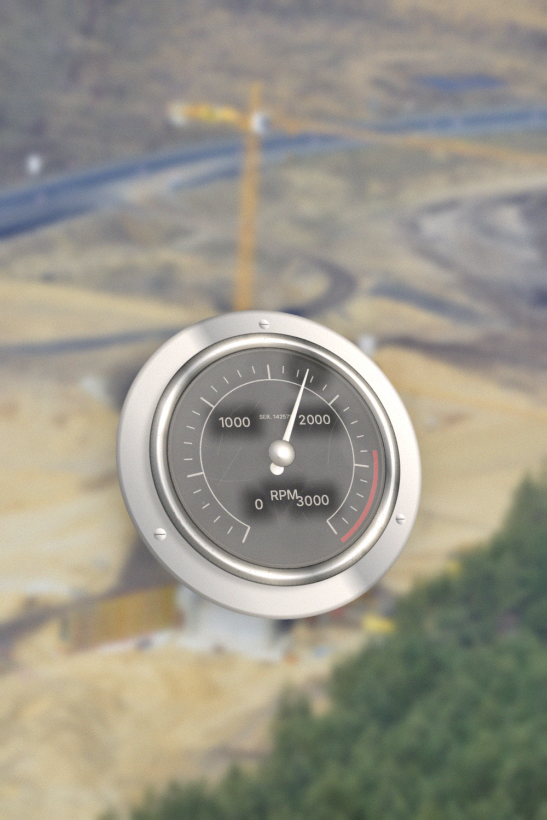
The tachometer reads 1750 (rpm)
